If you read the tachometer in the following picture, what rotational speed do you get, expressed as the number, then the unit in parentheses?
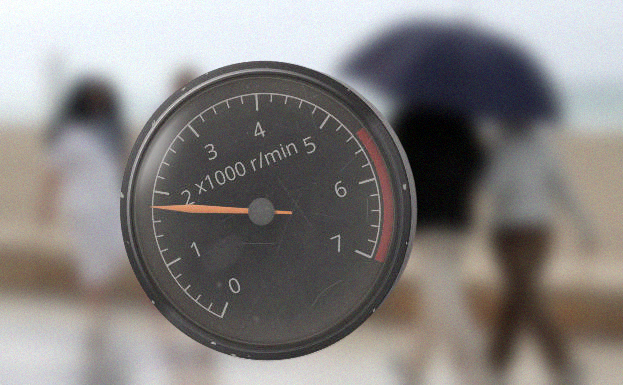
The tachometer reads 1800 (rpm)
